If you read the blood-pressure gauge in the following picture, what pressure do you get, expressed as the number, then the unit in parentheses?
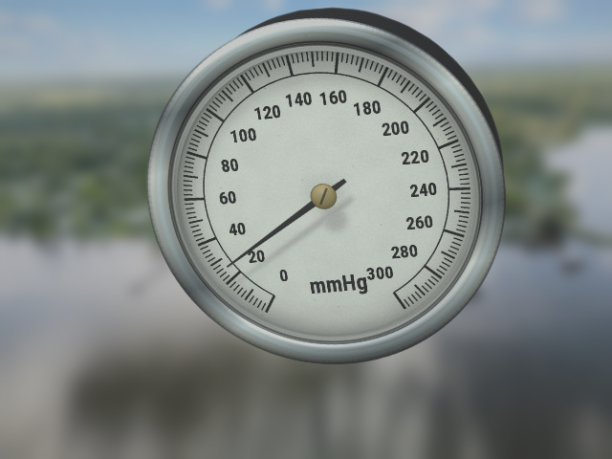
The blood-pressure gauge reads 26 (mmHg)
